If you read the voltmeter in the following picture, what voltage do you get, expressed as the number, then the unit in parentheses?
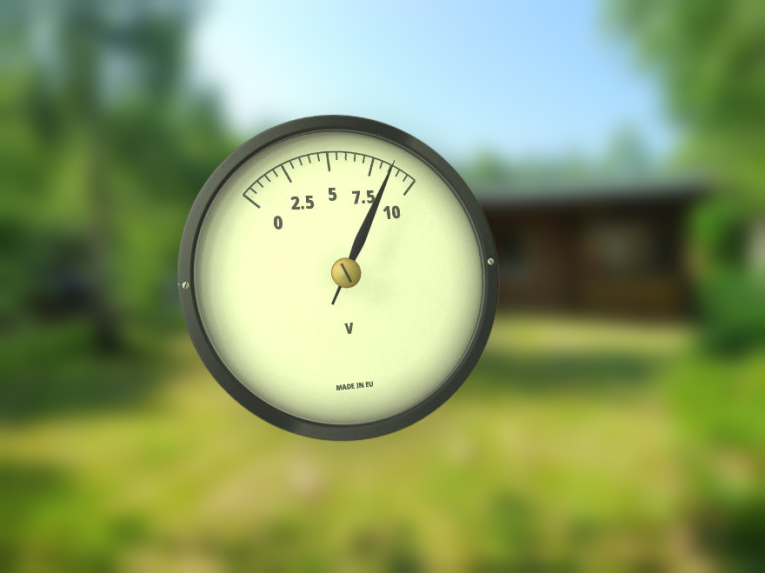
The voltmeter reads 8.5 (V)
